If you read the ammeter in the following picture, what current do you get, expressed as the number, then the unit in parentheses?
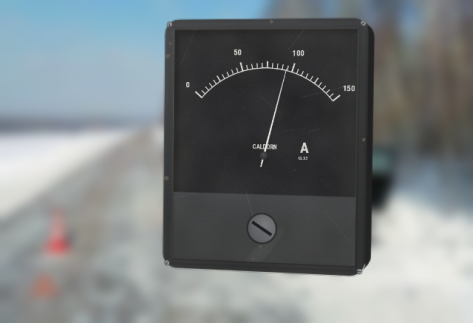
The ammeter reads 95 (A)
